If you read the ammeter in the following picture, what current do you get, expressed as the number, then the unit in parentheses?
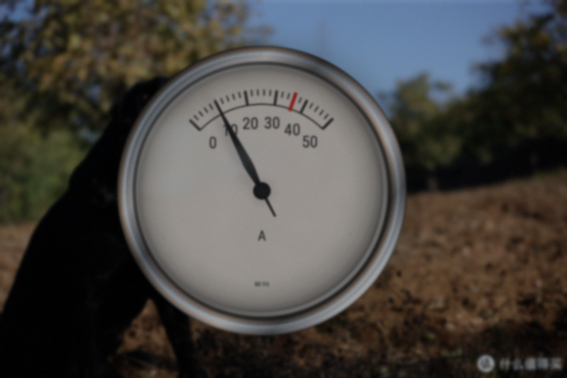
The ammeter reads 10 (A)
